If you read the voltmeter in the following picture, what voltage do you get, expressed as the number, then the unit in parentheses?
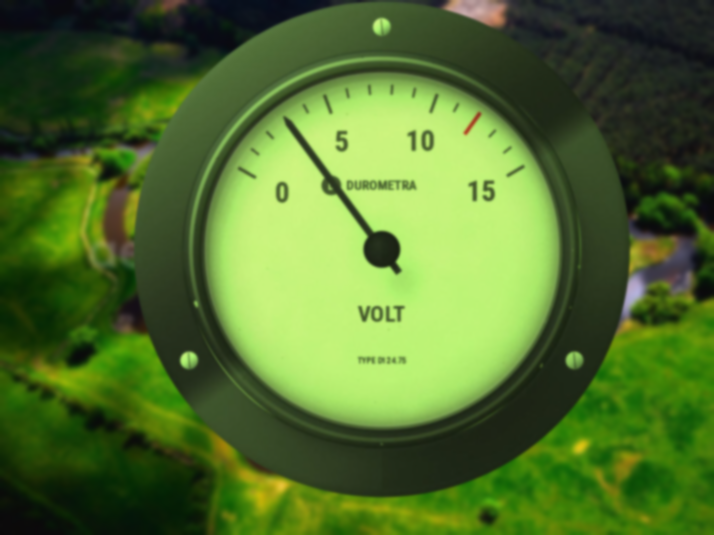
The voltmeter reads 3 (V)
